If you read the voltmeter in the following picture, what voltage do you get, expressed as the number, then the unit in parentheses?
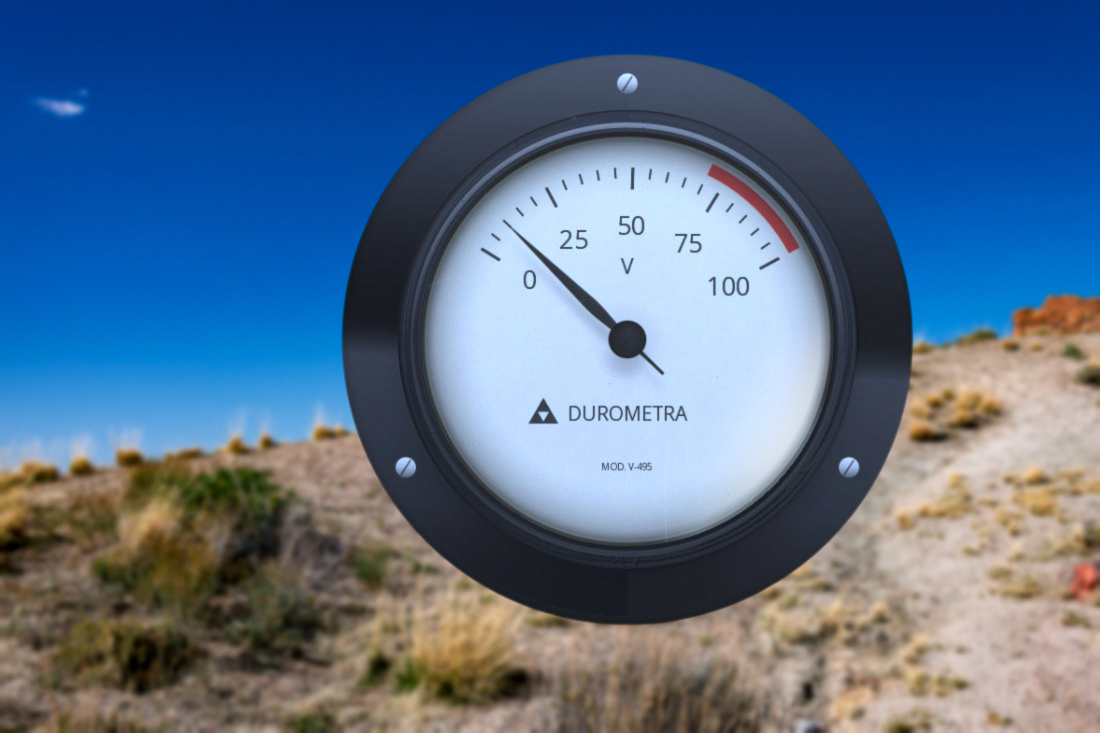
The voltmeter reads 10 (V)
